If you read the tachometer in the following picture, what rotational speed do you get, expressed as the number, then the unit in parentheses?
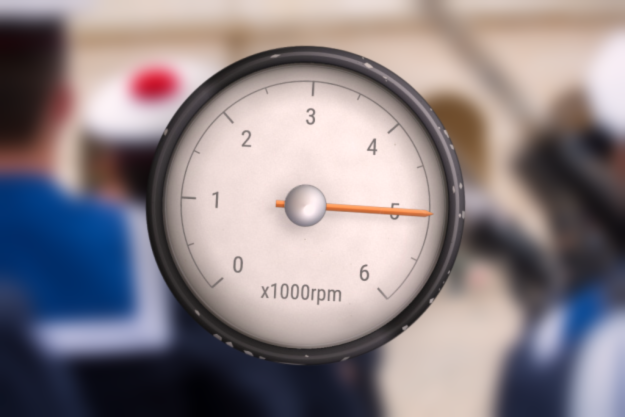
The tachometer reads 5000 (rpm)
